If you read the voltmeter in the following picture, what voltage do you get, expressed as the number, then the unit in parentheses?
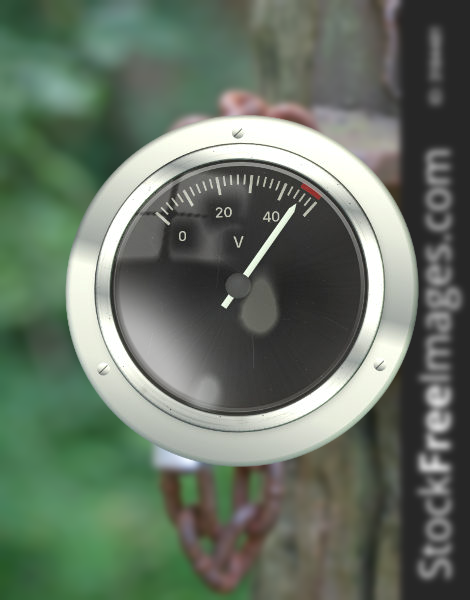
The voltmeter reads 46 (V)
